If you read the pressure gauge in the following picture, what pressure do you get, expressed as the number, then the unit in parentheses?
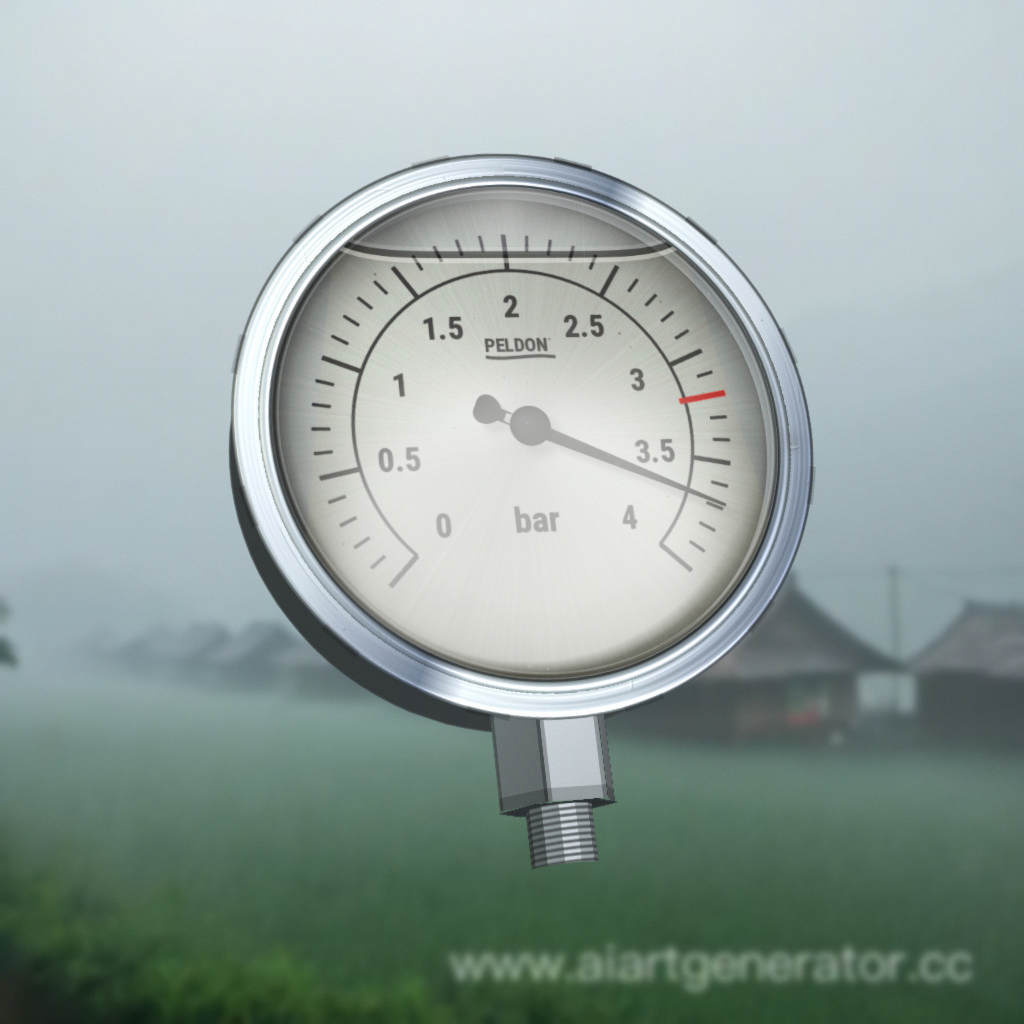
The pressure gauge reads 3.7 (bar)
